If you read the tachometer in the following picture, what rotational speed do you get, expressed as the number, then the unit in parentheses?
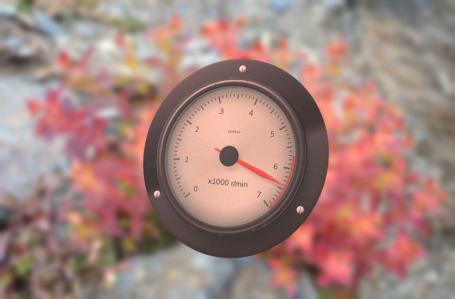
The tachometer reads 6400 (rpm)
